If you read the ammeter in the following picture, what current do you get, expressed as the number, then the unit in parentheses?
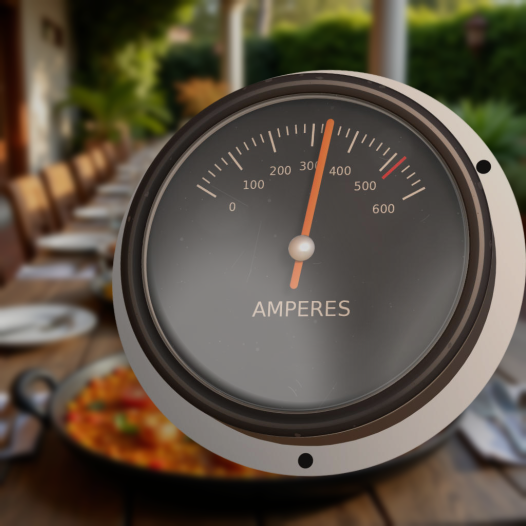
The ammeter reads 340 (A)
